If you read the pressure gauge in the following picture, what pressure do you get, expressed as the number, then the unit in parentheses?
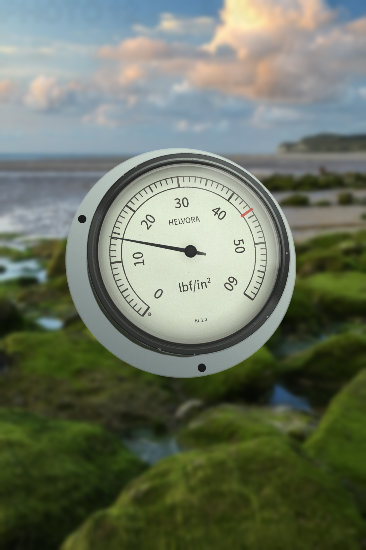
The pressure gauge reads 14 (psi)
